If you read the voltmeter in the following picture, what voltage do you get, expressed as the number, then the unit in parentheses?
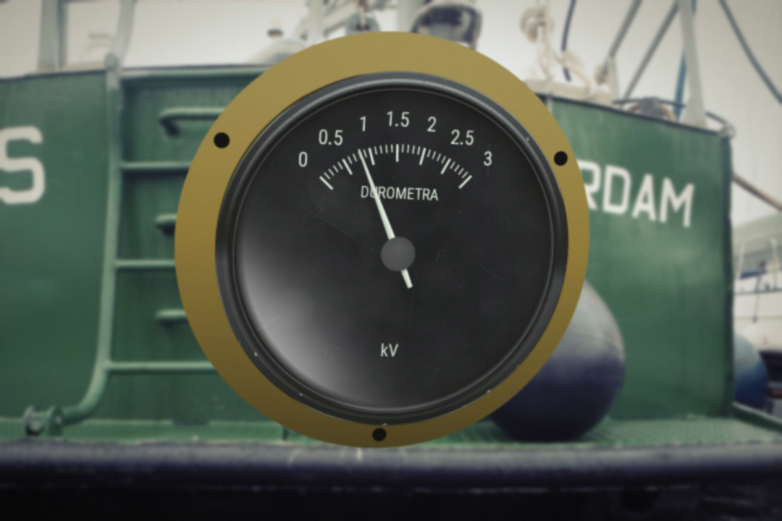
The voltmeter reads 0.8 (kV)
